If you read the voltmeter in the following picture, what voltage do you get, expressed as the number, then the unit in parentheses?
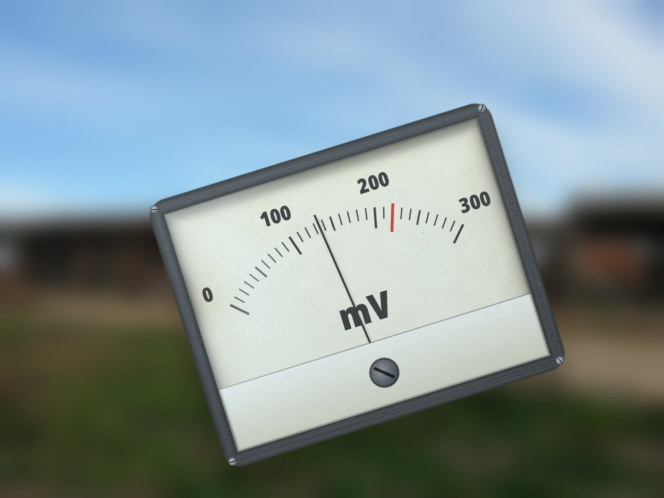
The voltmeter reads 135 (mV)
